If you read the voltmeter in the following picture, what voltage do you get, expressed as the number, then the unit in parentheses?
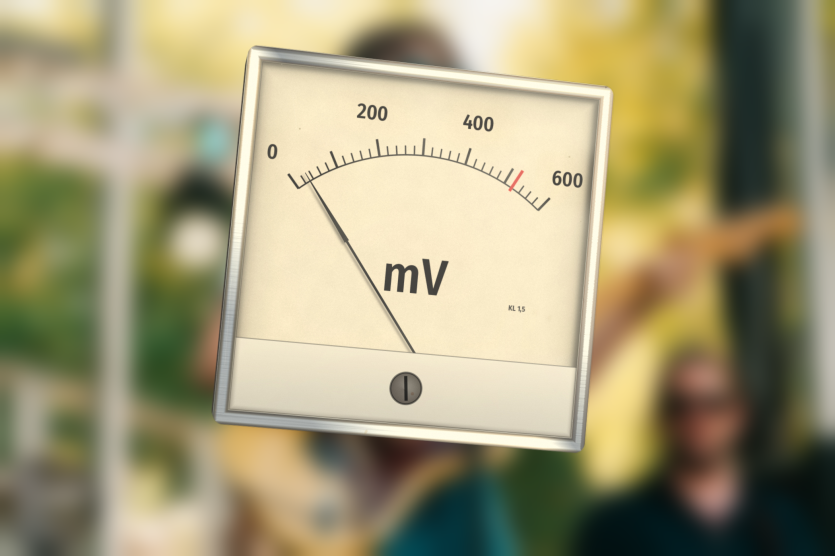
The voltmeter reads 30 (mV)
